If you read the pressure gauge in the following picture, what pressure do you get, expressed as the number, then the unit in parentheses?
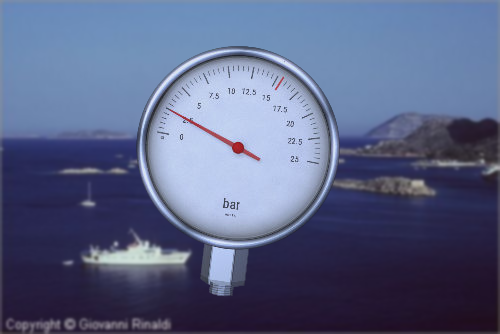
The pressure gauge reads 2.5 (bar)
